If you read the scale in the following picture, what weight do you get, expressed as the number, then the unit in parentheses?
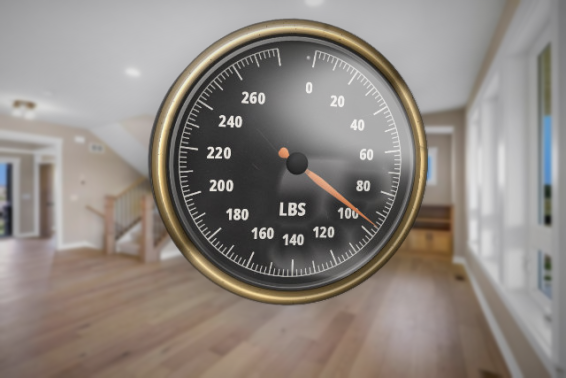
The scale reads 96 (lb)
